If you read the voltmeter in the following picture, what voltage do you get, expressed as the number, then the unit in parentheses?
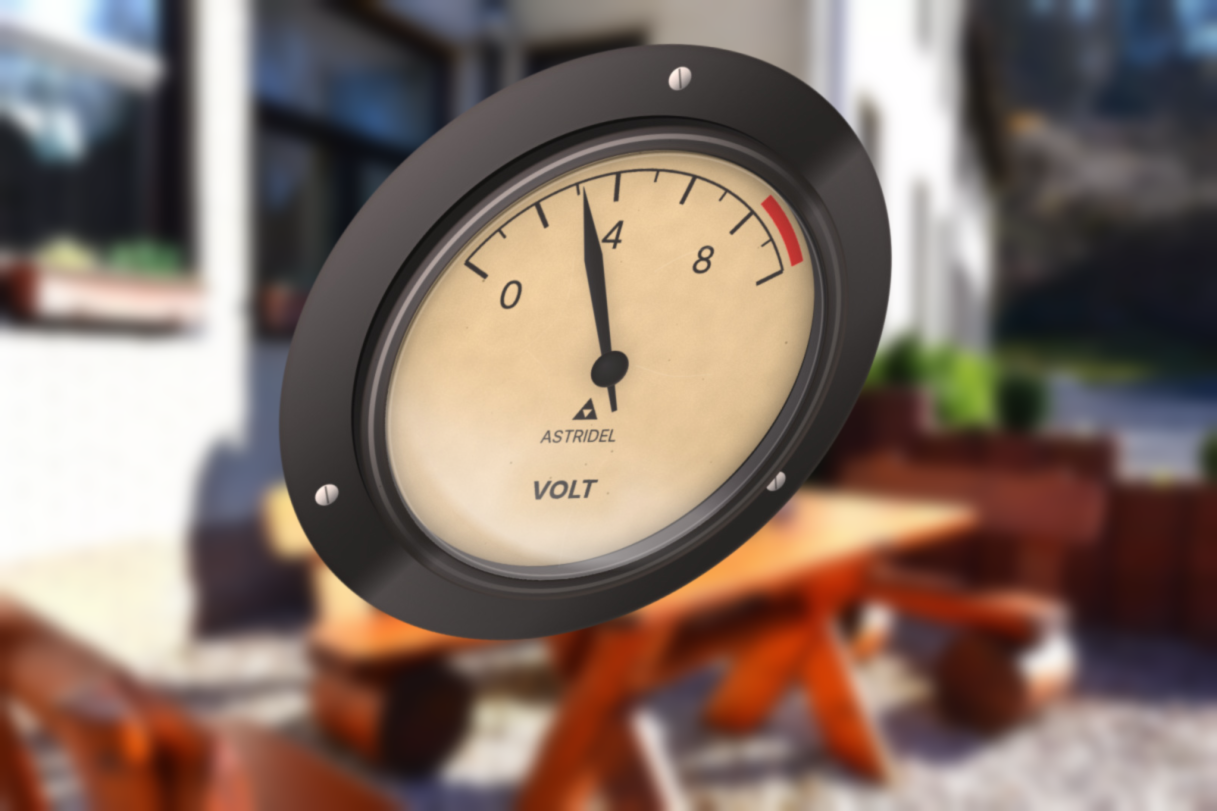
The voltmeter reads 3 (V)
